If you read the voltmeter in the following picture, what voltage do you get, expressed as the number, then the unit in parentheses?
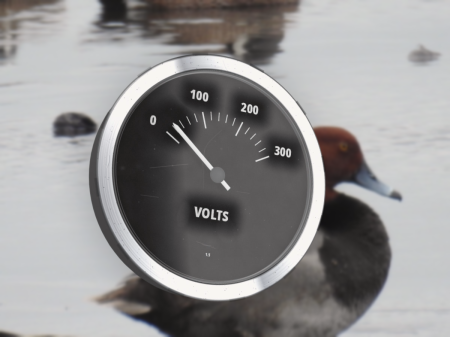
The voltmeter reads 20 (V)
